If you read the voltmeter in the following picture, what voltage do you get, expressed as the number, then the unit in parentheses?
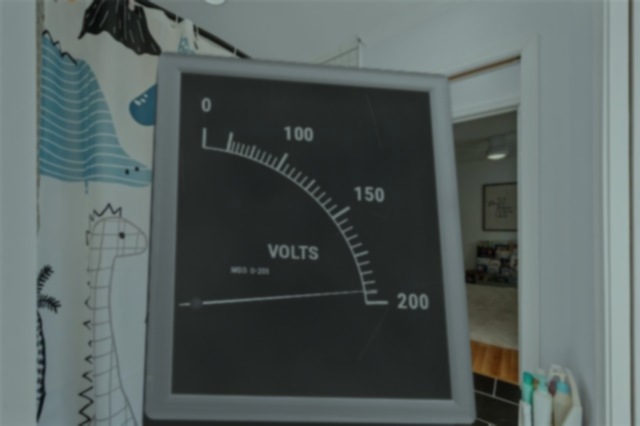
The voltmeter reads 195 (V)
